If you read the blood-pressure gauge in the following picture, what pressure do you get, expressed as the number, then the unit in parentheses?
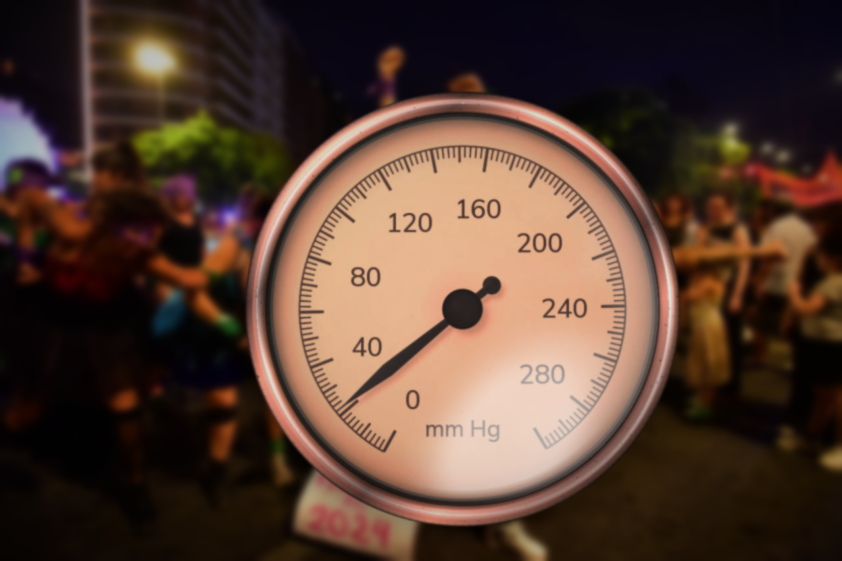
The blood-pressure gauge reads 22 (mmHg)
